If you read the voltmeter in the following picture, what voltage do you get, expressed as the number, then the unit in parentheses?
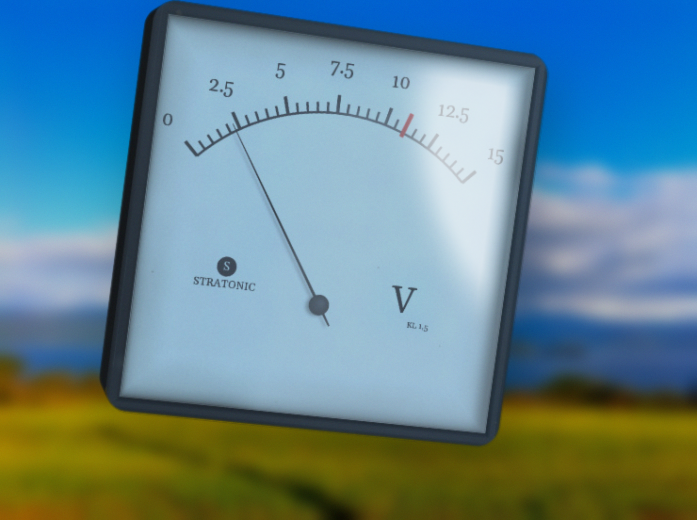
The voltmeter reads 2.25 (V)
